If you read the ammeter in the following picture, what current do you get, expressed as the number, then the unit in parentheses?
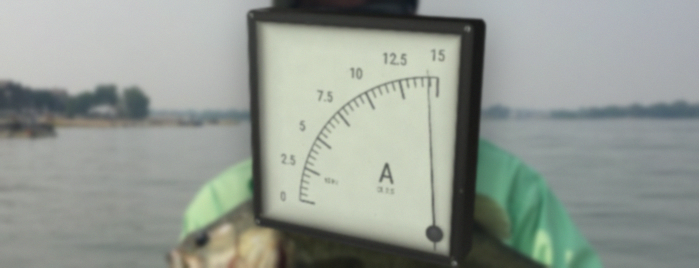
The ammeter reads 14.5 (A)
